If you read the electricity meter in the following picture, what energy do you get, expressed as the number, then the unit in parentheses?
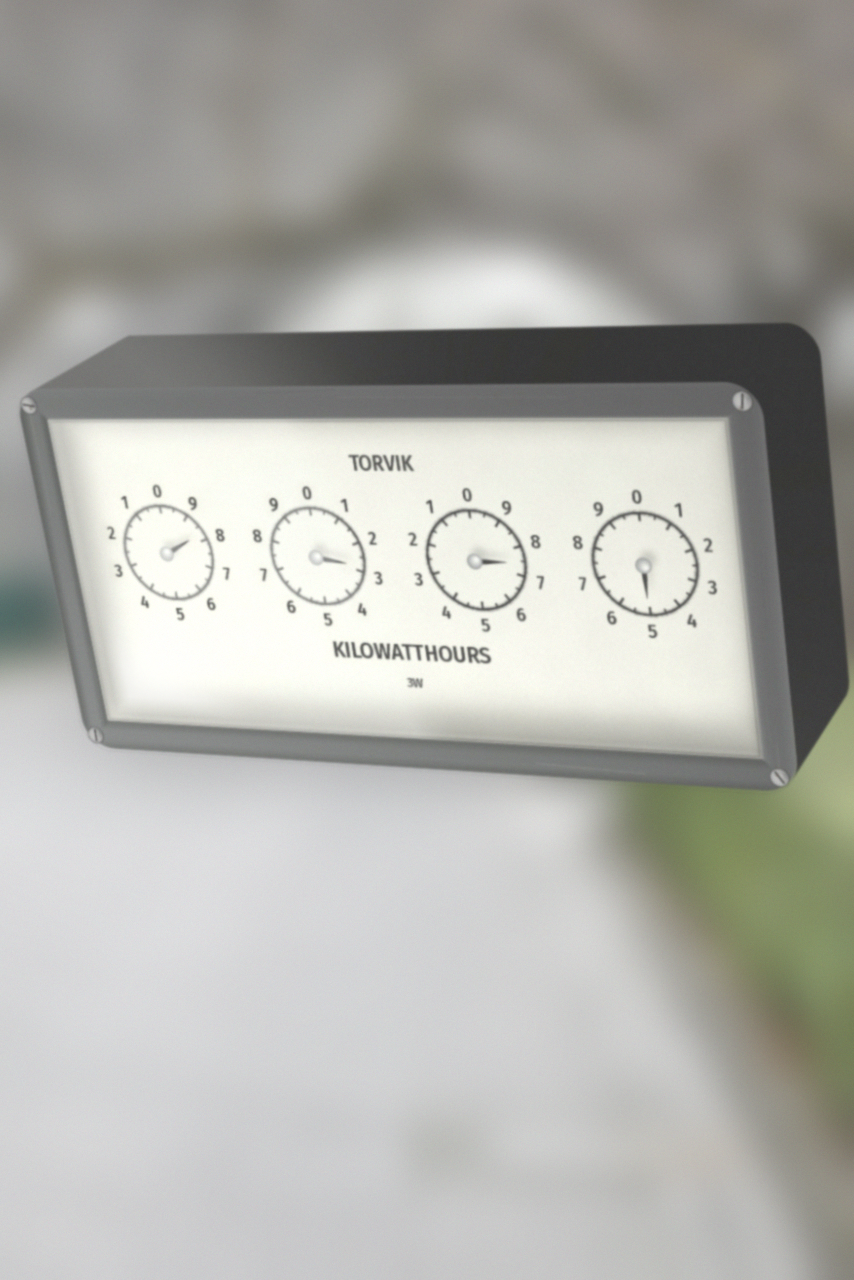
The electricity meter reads 8275 (kWh)
